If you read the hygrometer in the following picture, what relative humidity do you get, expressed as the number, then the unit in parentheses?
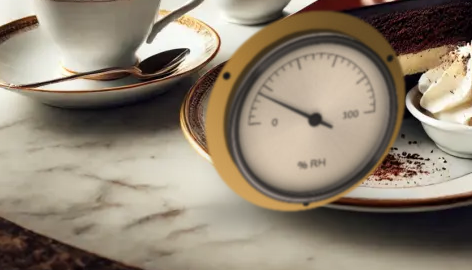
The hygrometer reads 16 (%)
